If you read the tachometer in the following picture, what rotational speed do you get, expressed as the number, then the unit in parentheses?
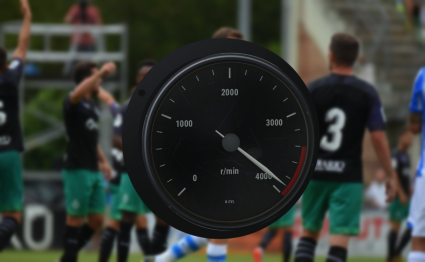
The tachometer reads 3900 (rpm)
